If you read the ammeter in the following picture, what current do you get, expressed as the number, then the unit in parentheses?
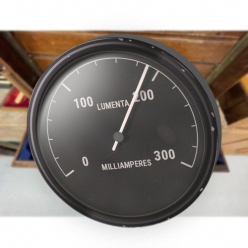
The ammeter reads 190 (mA)
